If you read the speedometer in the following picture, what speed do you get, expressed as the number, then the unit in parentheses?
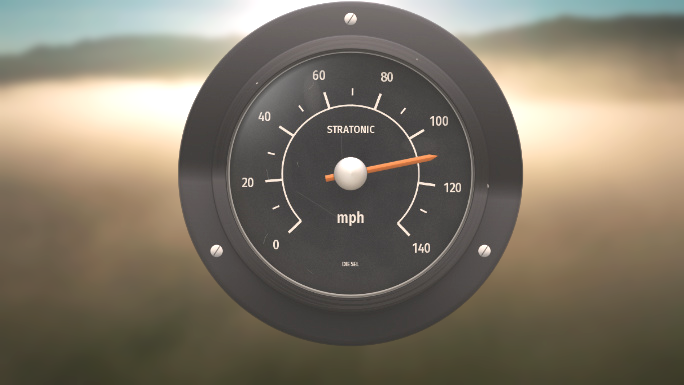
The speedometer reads 110 (mph)
